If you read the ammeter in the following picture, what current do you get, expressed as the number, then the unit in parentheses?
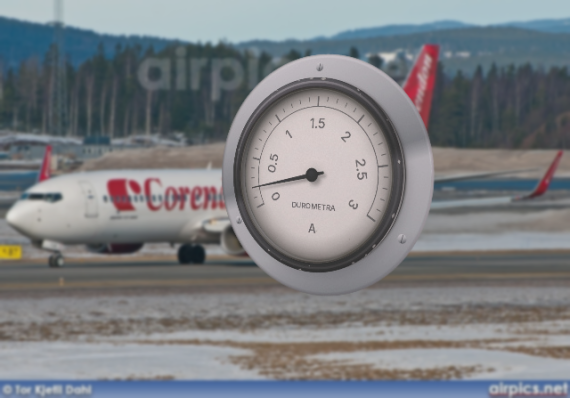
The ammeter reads 0.2 (A)
